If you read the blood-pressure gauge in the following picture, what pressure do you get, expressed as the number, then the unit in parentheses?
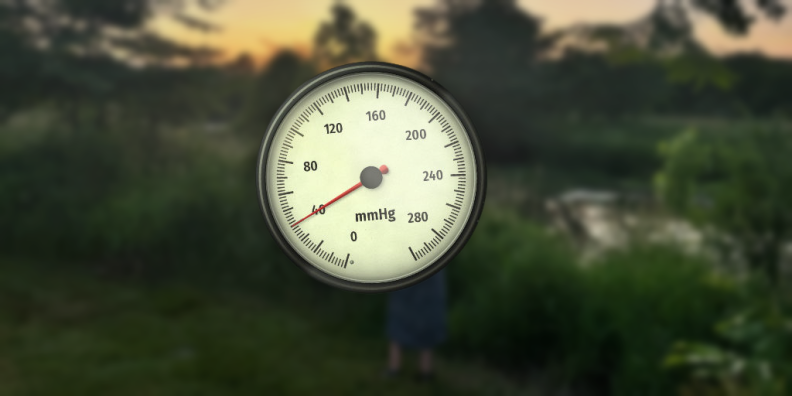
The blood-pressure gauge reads 40 (mmHg)
